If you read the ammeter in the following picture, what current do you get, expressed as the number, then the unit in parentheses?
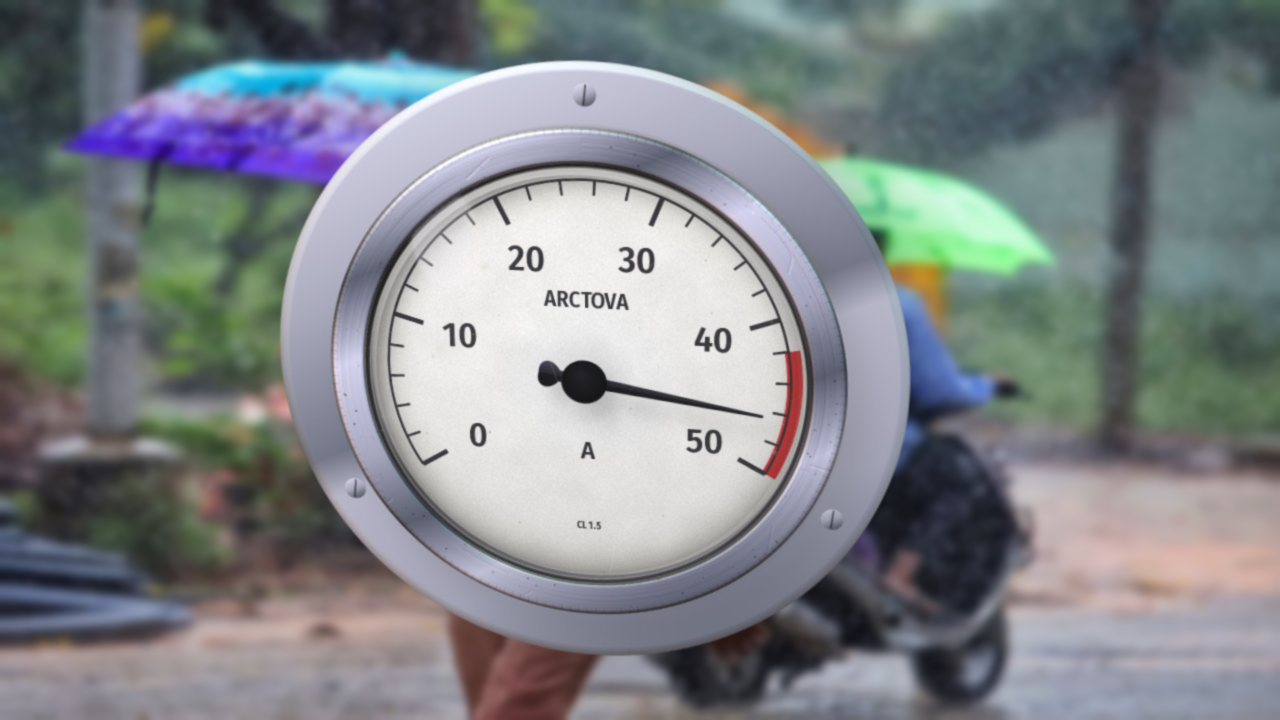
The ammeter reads 46 (A)
